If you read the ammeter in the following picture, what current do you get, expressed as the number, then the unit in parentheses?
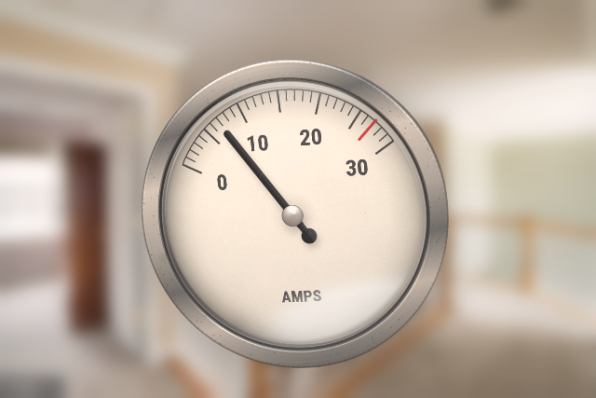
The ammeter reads 7 (A)
